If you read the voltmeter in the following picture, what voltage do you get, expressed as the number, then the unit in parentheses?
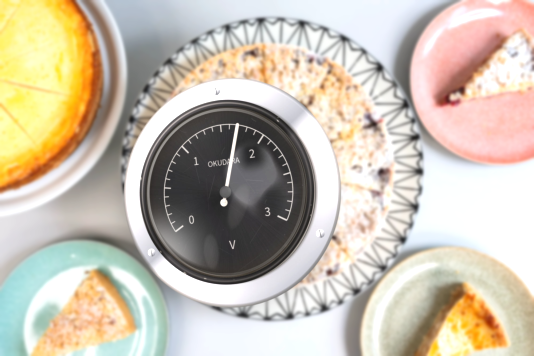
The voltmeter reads 1.7 (V)
